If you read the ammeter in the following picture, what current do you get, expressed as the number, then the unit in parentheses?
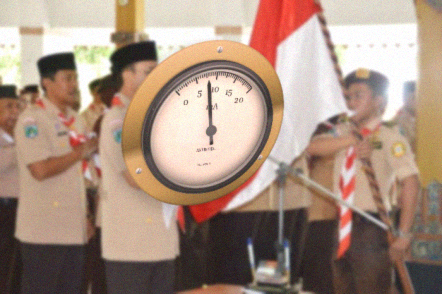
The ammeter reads 7.5 (mA)
